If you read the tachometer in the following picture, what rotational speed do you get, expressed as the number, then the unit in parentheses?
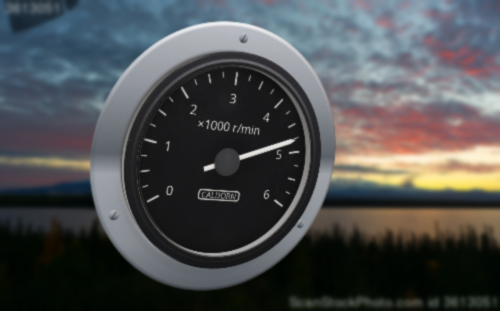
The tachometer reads 4750 (rpm)
